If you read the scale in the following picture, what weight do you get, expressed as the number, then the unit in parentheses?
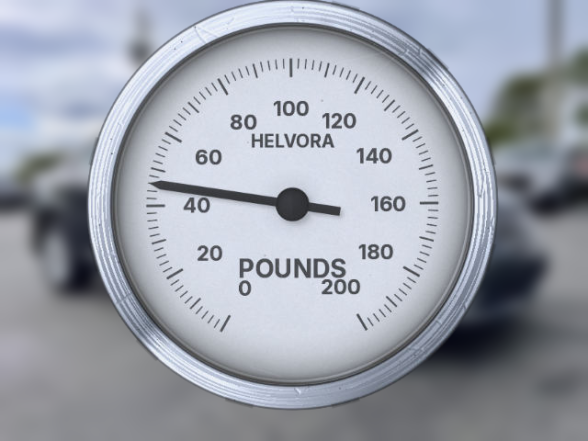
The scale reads 46 (lb)
